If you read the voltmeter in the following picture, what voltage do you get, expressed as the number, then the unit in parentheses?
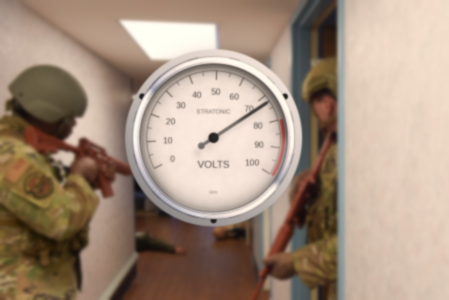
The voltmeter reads 72.5 (V)
